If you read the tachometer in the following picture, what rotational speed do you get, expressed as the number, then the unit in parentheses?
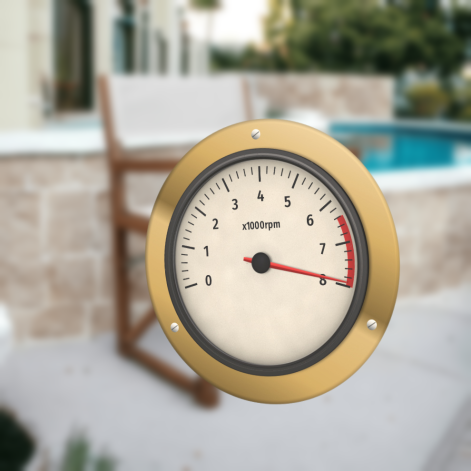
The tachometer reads 7900 (rpm)
